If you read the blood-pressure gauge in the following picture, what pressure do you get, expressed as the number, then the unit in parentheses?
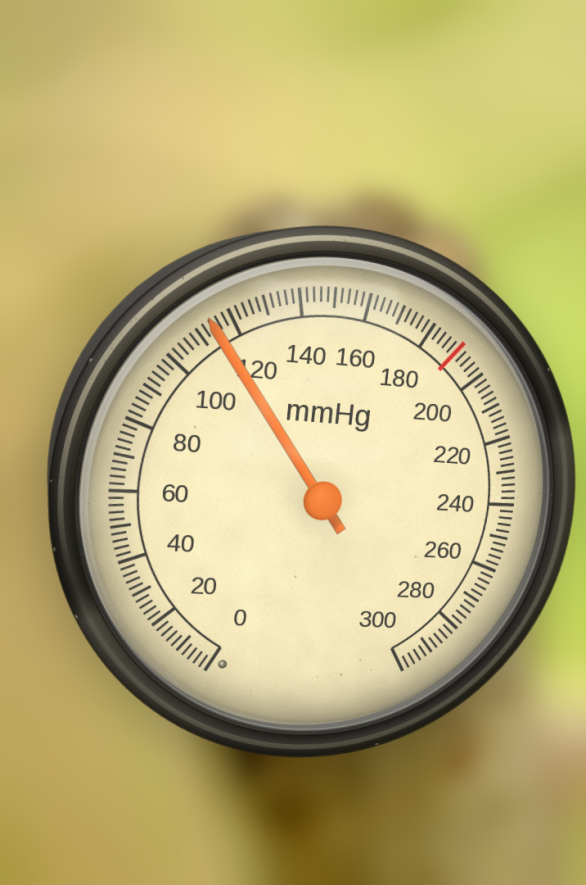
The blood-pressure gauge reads 114 (mmHg)
